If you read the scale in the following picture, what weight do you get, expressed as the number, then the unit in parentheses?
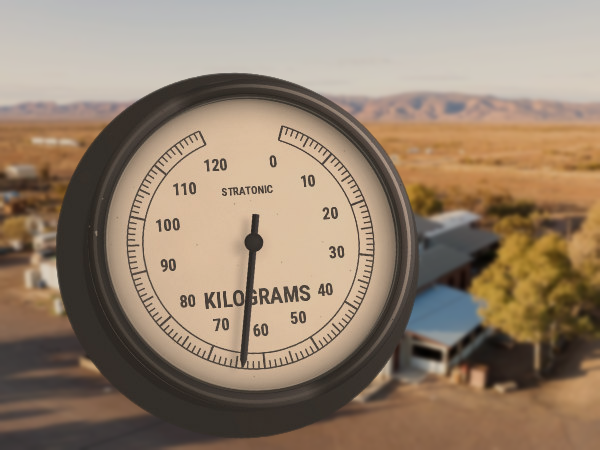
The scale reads 64 (kg)
